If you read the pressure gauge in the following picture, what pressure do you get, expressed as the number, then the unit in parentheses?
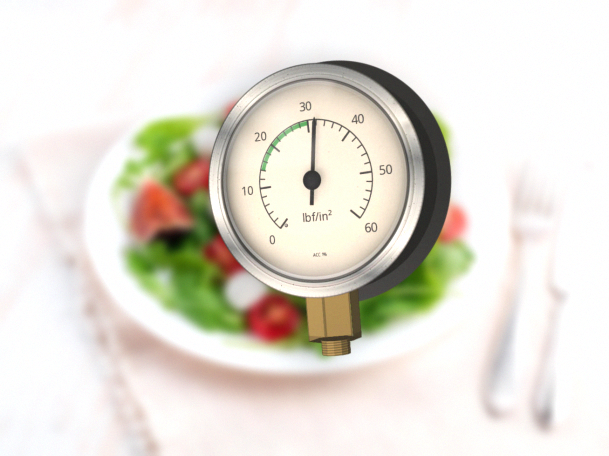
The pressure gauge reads 32 (psi)
